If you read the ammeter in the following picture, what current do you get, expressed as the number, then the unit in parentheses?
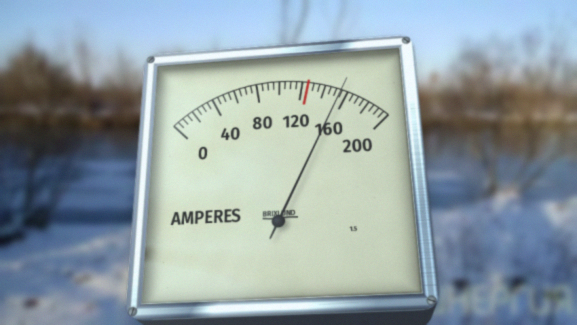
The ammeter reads 155 (A)
